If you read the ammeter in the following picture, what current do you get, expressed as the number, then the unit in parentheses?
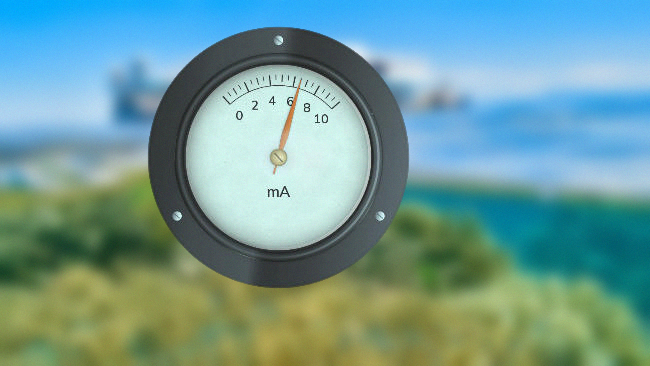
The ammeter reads 6.5 (mA)
